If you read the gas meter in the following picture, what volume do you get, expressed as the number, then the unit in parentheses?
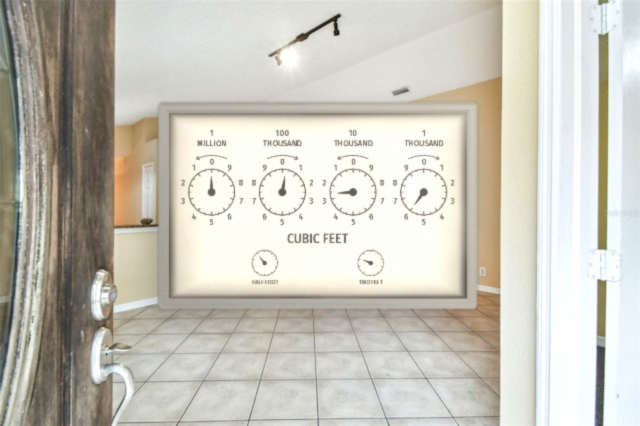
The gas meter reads 2600 (ft³)
